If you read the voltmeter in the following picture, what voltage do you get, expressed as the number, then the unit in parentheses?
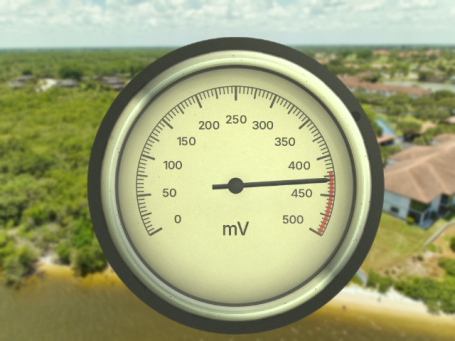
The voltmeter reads 430 (mV)
